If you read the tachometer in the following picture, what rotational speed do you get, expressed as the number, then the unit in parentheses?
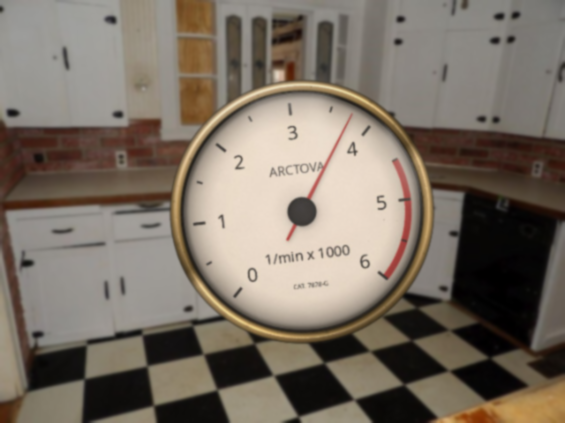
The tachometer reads 3750 (rpm)
